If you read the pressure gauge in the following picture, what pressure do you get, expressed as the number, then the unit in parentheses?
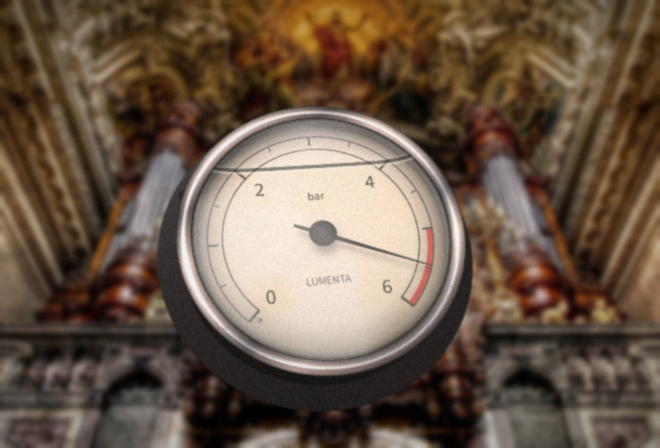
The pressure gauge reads 5.5 (bar)
